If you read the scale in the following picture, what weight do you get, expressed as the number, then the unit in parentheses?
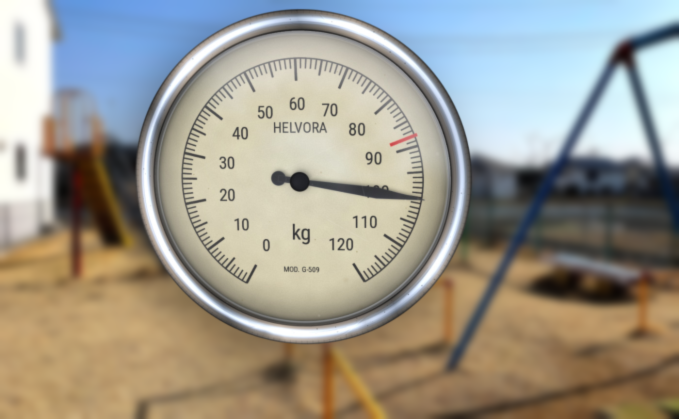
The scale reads 100 (kg)
